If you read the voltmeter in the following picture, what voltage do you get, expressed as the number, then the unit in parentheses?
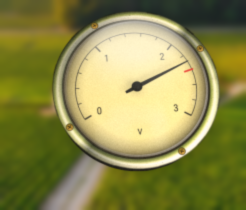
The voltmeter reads 2.3 (V)
